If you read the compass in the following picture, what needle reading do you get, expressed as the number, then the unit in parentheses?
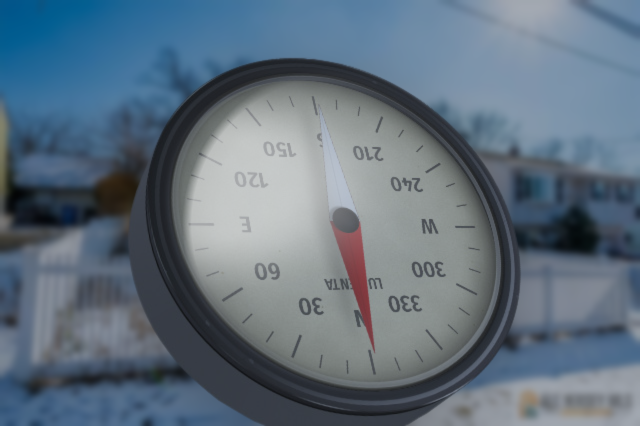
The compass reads 0 (°)
